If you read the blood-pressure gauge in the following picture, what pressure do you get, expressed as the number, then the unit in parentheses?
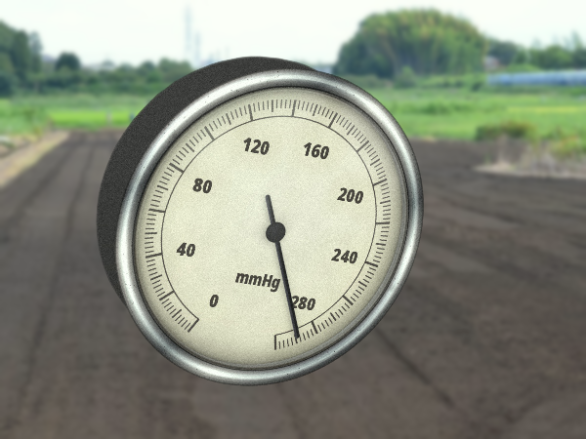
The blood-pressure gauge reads 290 (mmHg)
